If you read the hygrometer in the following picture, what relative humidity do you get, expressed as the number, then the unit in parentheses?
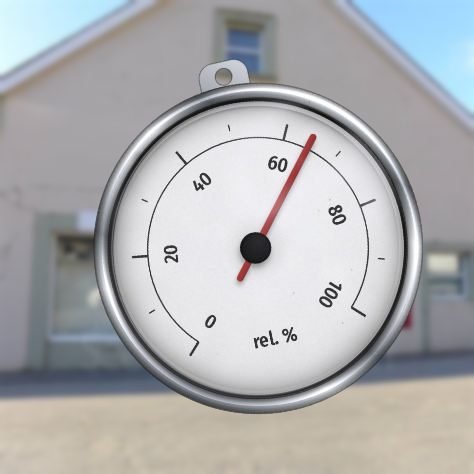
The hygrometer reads 65 (%)
